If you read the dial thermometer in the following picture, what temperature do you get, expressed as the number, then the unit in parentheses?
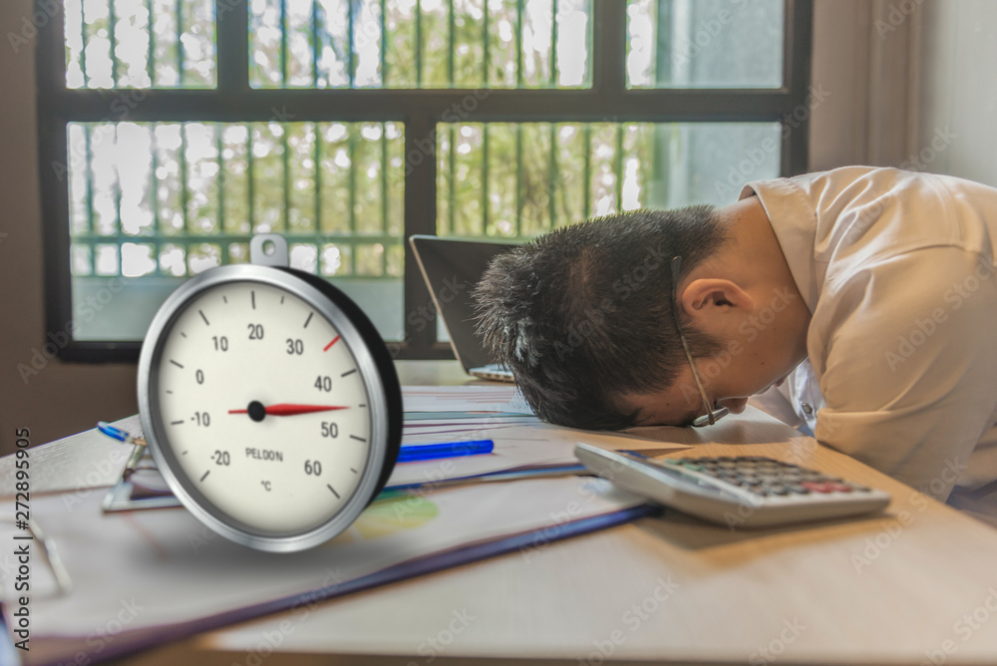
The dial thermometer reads 45 (°C)
